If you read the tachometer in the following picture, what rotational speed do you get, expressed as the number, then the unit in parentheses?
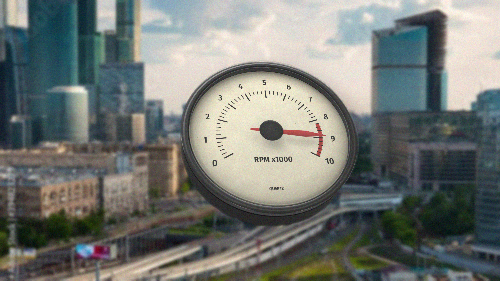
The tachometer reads 9000 (rpm)
